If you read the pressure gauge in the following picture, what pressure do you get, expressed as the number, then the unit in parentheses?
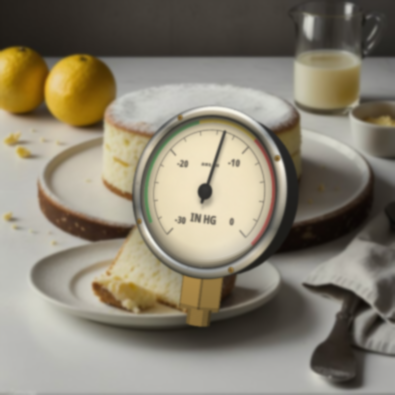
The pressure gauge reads -13 (inHg)
